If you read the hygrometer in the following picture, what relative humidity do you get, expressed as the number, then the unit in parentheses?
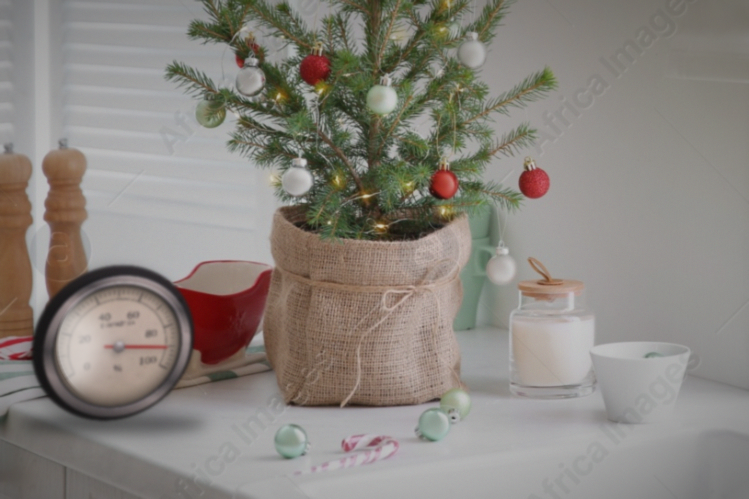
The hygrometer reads 90 (%)
